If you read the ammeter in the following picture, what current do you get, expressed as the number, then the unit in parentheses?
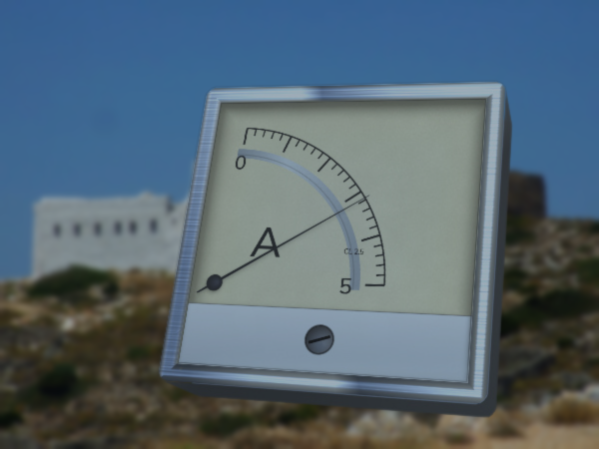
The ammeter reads 3.2 (A)
